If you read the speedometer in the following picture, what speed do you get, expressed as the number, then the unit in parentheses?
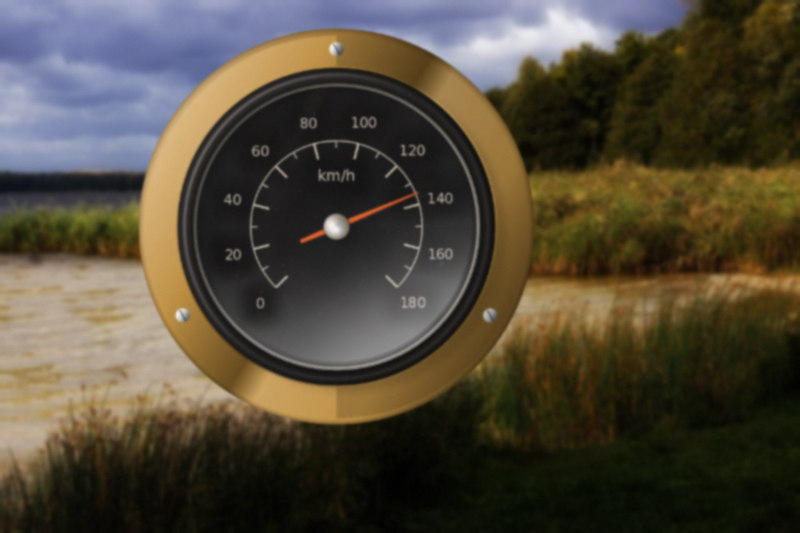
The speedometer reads 135 (km/h)
